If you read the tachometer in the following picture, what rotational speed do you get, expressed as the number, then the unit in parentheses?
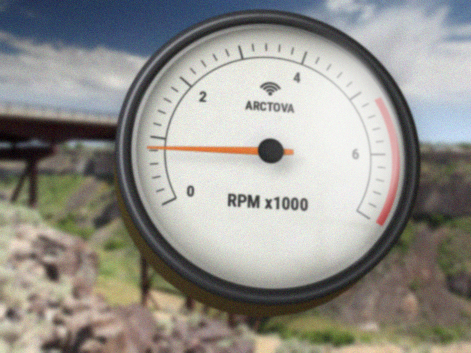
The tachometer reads 800 (rpm)
